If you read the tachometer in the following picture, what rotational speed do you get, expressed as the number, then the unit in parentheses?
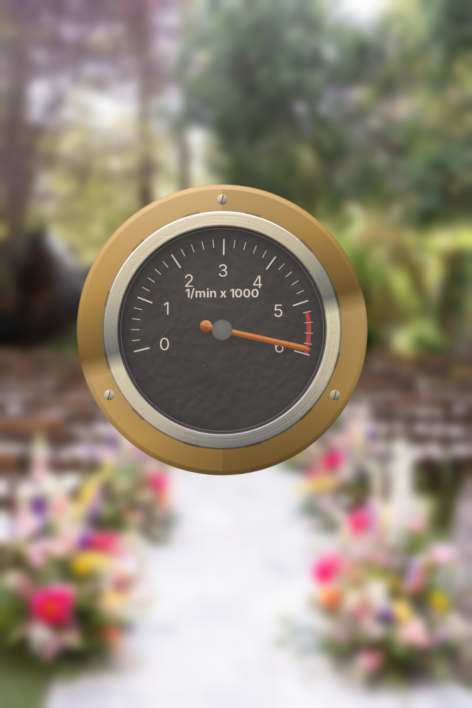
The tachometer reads 5900 (rpm)
